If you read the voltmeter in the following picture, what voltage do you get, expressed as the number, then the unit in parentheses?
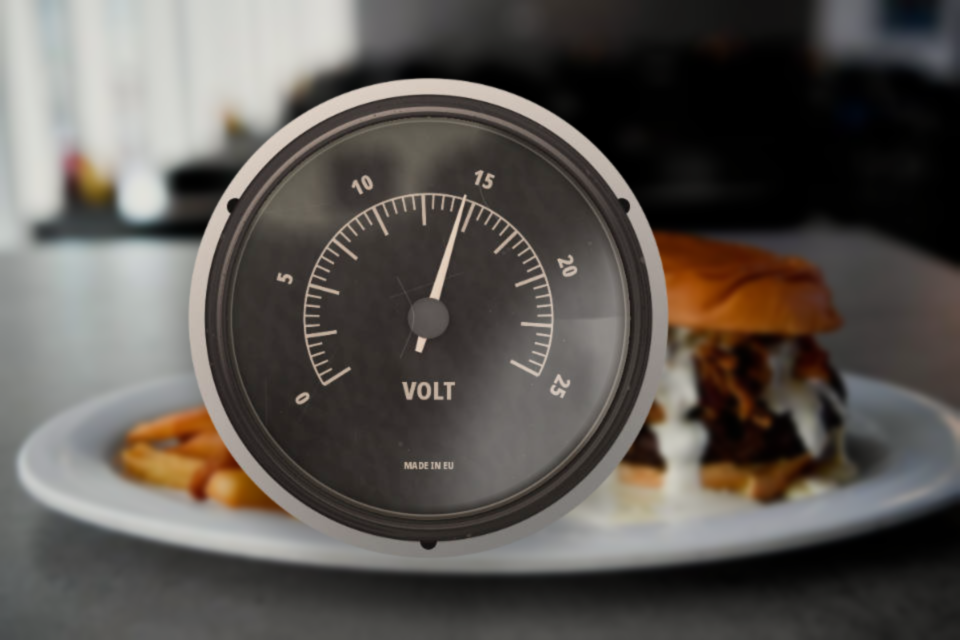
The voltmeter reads 14.5 (V)
